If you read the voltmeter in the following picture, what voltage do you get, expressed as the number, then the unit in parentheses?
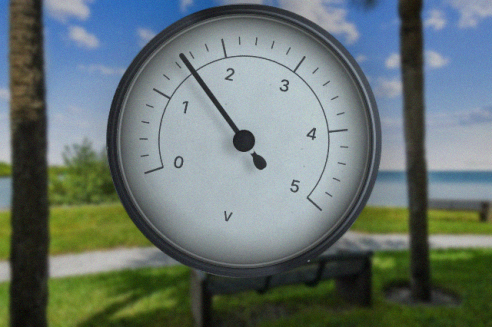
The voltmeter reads 1.5 (V)
